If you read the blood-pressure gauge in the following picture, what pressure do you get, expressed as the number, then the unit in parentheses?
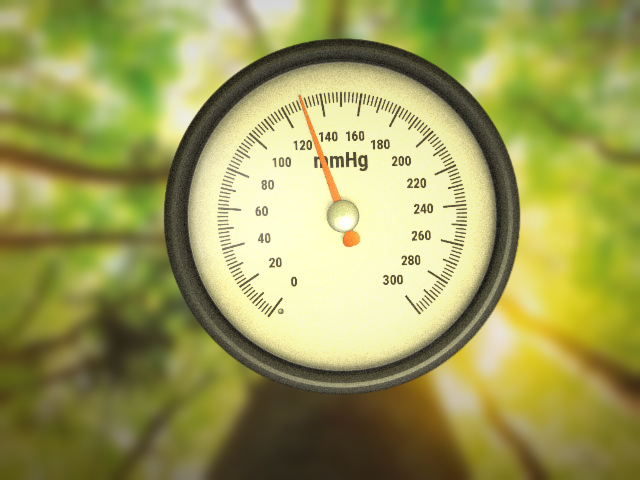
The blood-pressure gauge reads 130 (mmHg)
